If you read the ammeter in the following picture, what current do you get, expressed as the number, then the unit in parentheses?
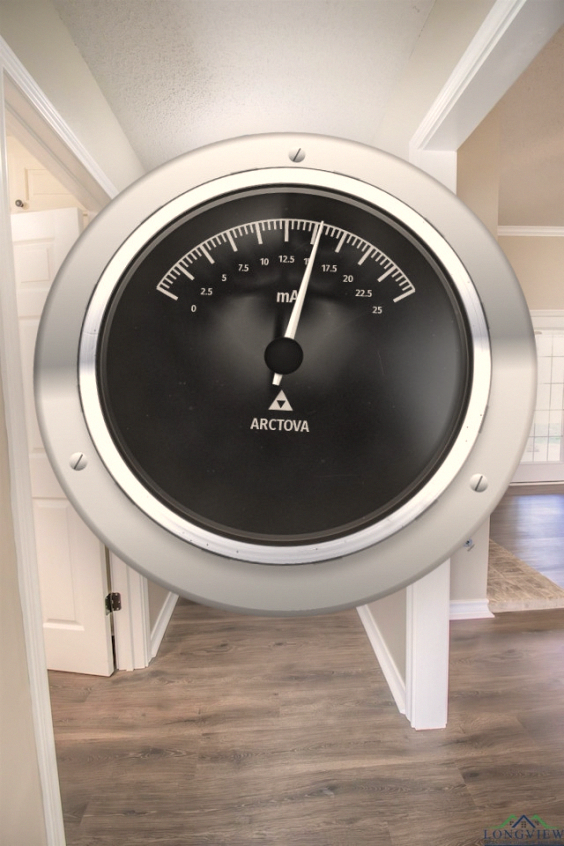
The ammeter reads 15.5 (mA)
